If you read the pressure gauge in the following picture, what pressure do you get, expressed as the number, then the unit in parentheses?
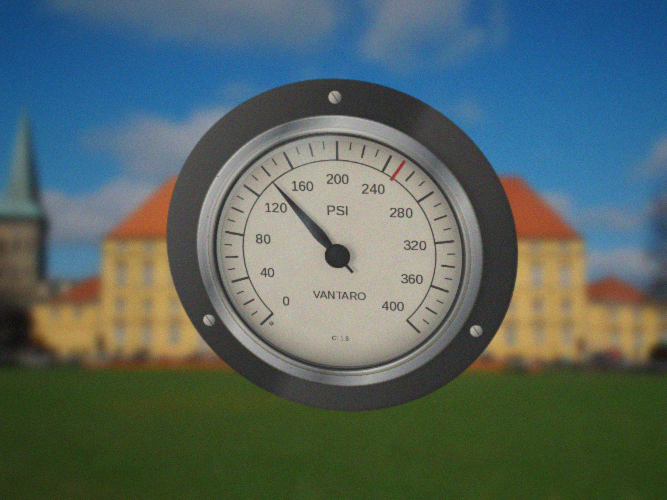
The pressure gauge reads 140 (psi)
